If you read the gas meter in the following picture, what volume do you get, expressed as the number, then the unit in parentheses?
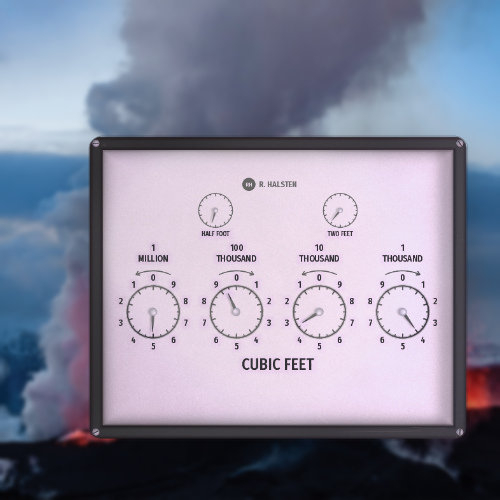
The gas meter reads 493400 (ft³)
